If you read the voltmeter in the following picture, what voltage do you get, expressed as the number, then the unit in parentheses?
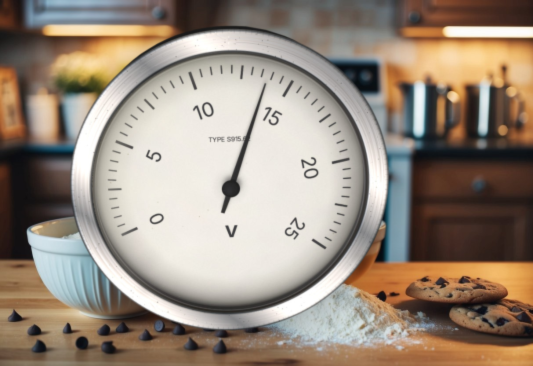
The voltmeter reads 13.75 (V)
